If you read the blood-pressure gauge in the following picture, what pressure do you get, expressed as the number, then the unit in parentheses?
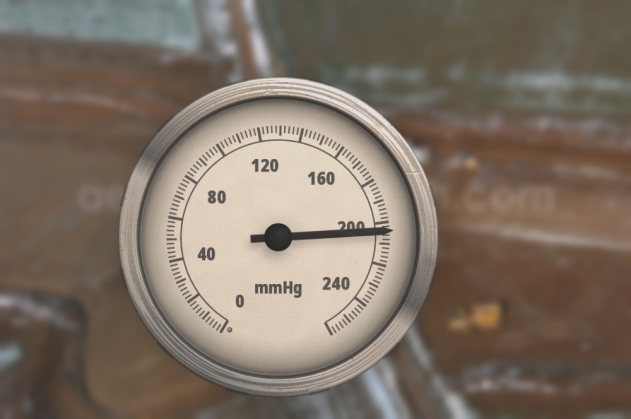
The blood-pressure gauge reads 204 (mmHg)
